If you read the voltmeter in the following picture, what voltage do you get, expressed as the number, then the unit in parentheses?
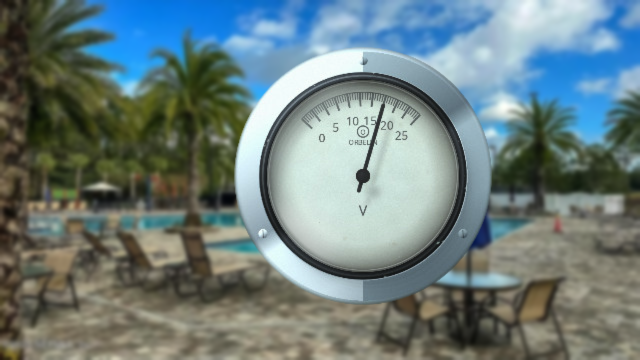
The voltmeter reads 17.5 (V)
